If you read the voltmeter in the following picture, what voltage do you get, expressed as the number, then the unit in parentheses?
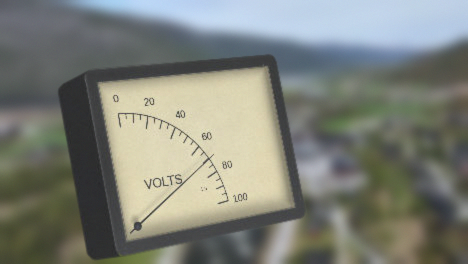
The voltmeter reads 70 (V)
